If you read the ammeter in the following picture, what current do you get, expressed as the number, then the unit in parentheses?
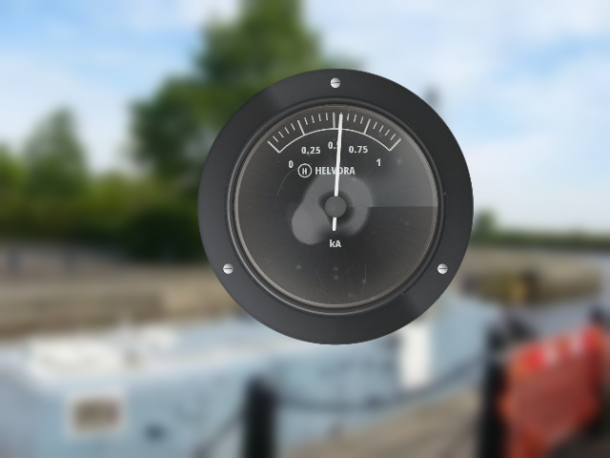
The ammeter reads 0.55 (kA)
